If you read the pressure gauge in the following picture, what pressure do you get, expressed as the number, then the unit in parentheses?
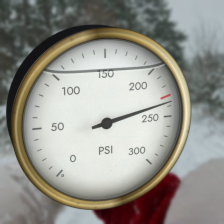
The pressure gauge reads 235 (psi)
